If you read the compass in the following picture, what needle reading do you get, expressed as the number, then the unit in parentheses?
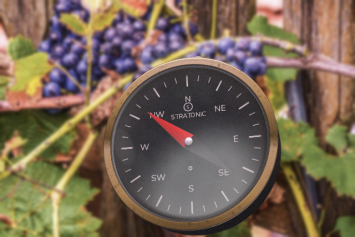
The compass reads 310 (°)
